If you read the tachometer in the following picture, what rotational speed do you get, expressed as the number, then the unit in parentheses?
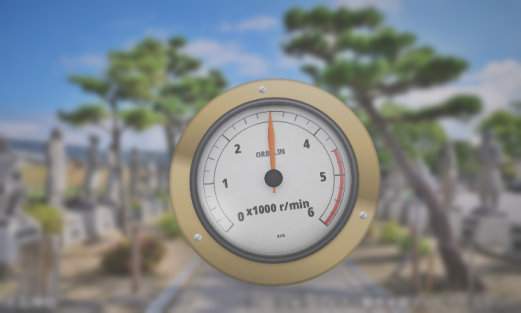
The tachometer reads 3000 (rpm)
